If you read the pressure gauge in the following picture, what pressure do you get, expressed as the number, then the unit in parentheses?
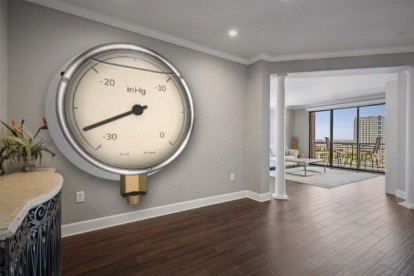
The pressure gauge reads -27.5 (inHg)
